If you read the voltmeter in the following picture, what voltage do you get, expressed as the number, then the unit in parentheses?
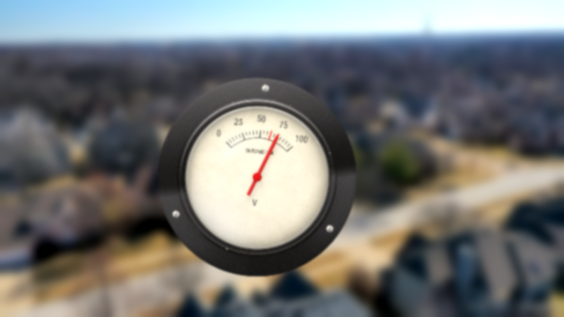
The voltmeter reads 75 (V)
